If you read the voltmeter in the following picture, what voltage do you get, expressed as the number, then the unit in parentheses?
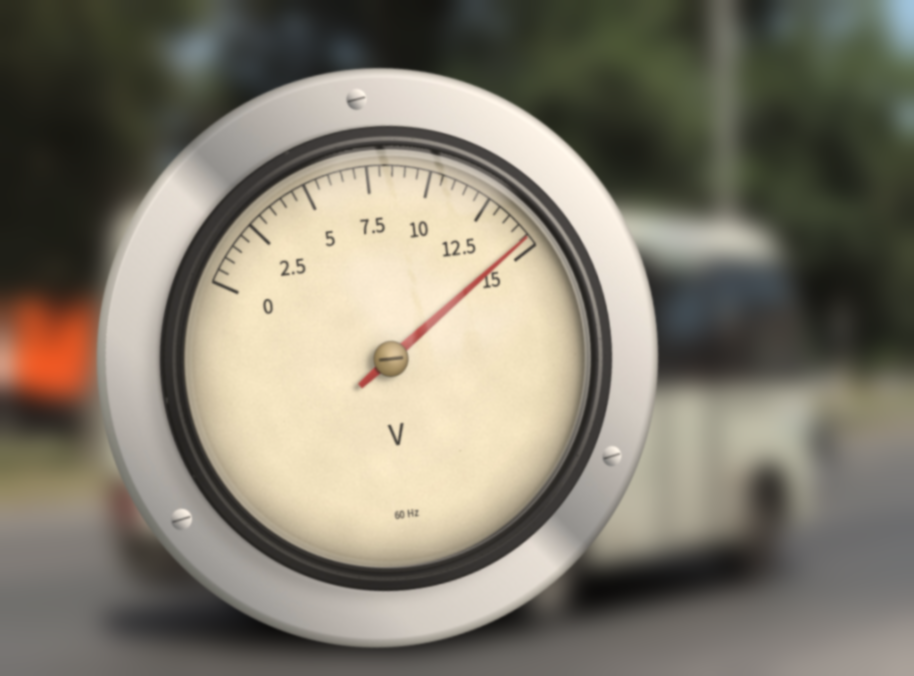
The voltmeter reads 14.5 (V)
